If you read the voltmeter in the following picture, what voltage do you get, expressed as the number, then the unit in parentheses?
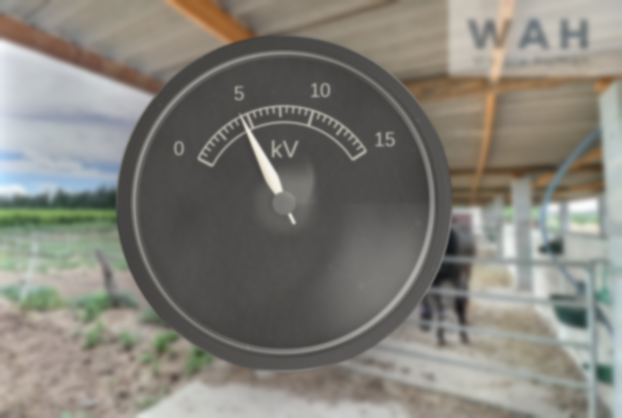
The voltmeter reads 4.5 (kV)
